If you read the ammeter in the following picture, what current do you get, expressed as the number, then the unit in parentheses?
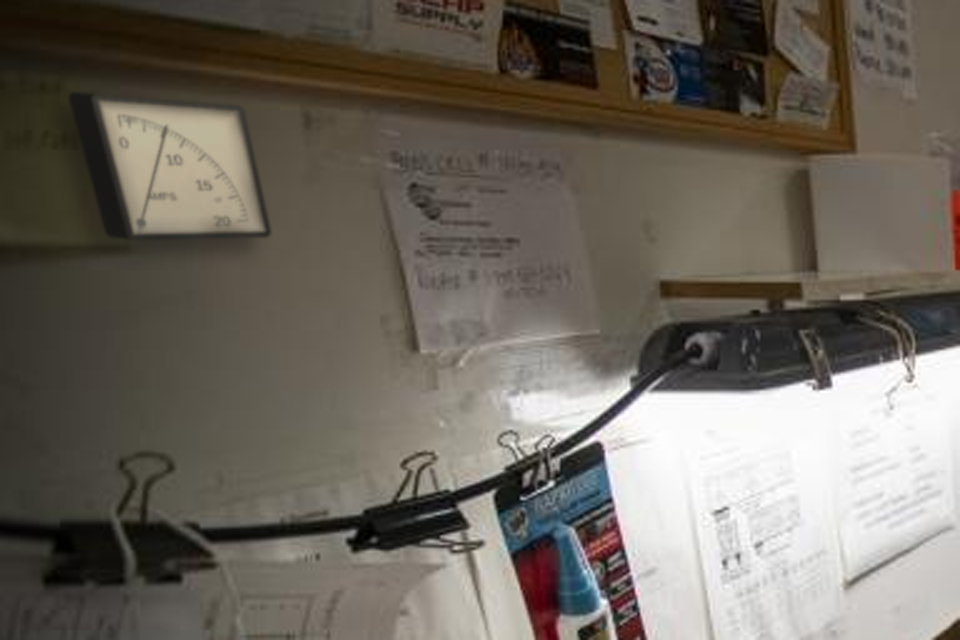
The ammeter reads 7.5 (A)
